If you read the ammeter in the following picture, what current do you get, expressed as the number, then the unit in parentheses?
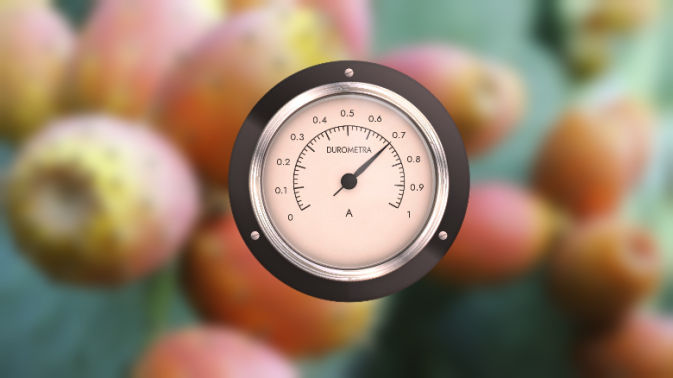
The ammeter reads 0.7 (A)
